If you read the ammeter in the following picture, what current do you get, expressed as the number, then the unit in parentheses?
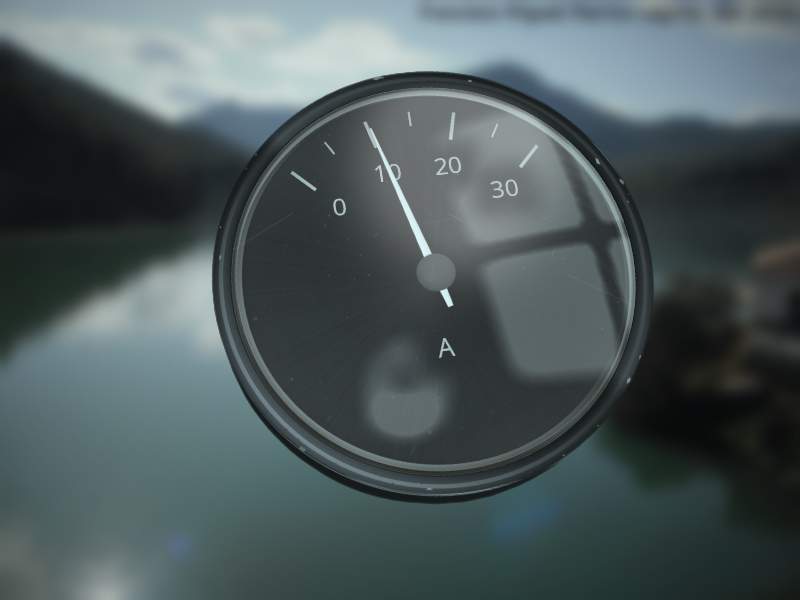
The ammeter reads 10 (A)
